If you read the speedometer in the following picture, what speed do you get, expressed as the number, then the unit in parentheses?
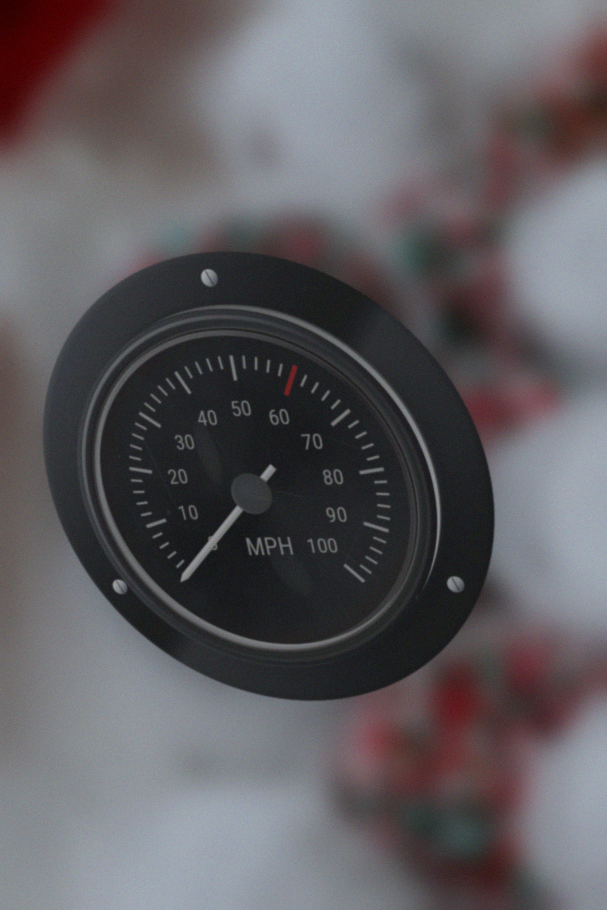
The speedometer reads 0 (mph)
